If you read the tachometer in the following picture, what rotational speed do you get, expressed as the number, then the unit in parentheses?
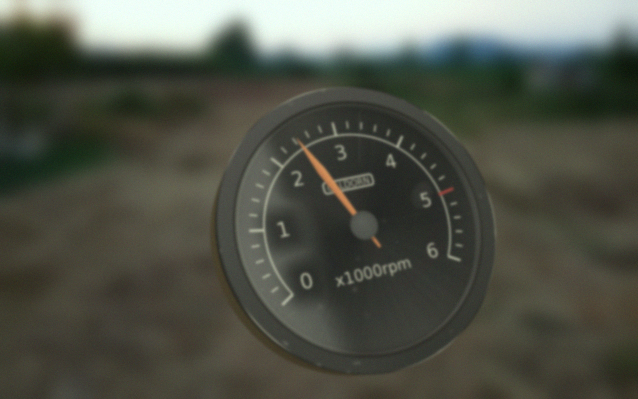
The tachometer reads 2400 (rpm)
